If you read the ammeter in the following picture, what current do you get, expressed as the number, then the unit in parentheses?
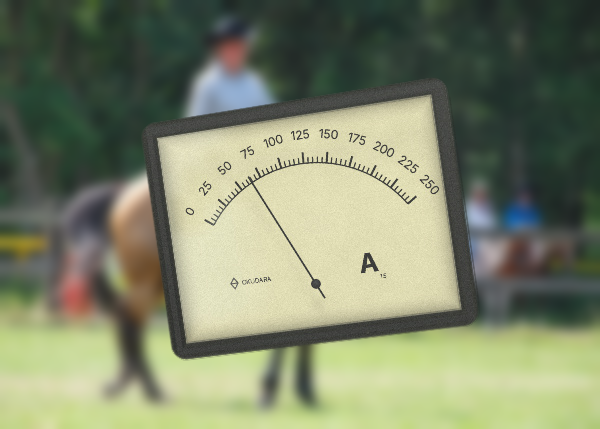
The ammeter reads 65 (A)
